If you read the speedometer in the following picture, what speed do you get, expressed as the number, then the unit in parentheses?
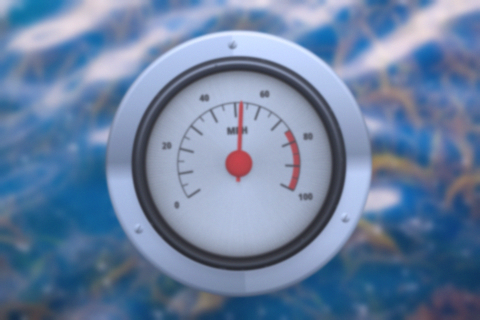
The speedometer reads 52.5 (mph)
